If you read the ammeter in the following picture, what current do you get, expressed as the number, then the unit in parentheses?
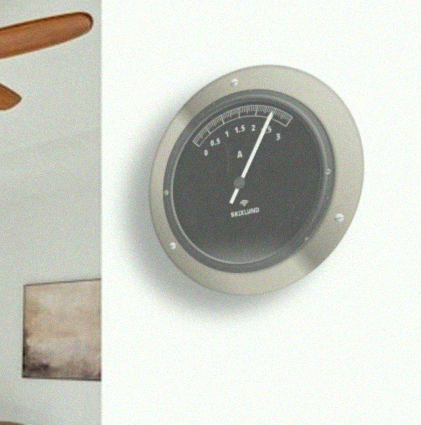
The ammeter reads 2.5 (A)
